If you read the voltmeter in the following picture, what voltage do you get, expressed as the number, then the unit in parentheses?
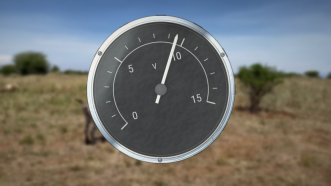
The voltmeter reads 9.5 (V)
